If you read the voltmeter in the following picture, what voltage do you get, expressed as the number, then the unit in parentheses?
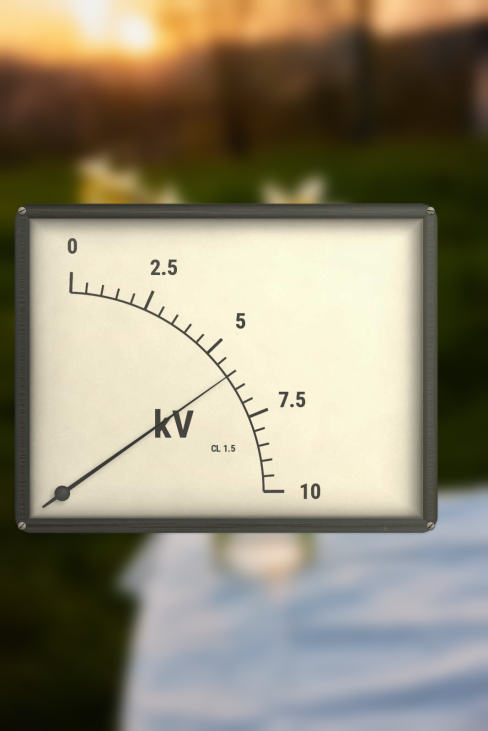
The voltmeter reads 6 (kV)
